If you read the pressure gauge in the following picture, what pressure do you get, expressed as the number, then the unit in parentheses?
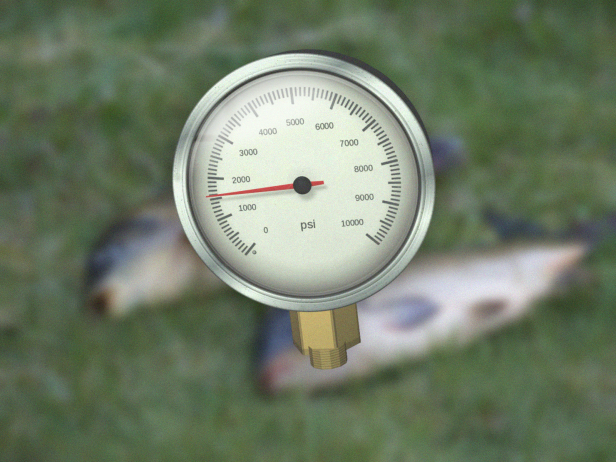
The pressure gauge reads 1600 (psi)
